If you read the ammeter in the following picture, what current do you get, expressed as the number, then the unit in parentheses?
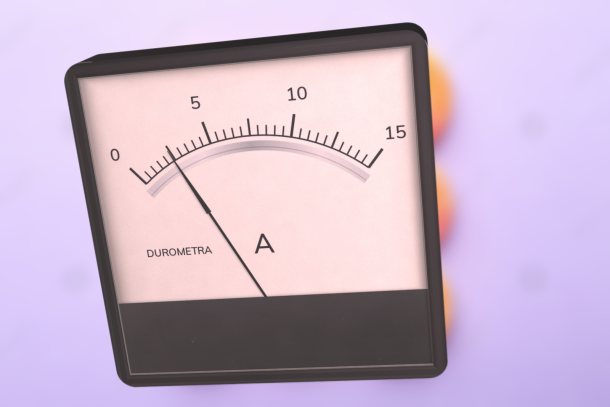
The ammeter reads 2.5 (A)
